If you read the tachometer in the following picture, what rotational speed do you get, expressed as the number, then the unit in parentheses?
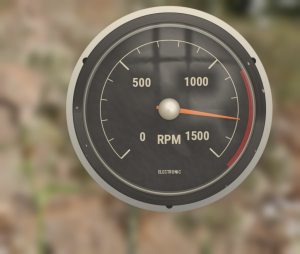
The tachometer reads 1300 (rpm)
